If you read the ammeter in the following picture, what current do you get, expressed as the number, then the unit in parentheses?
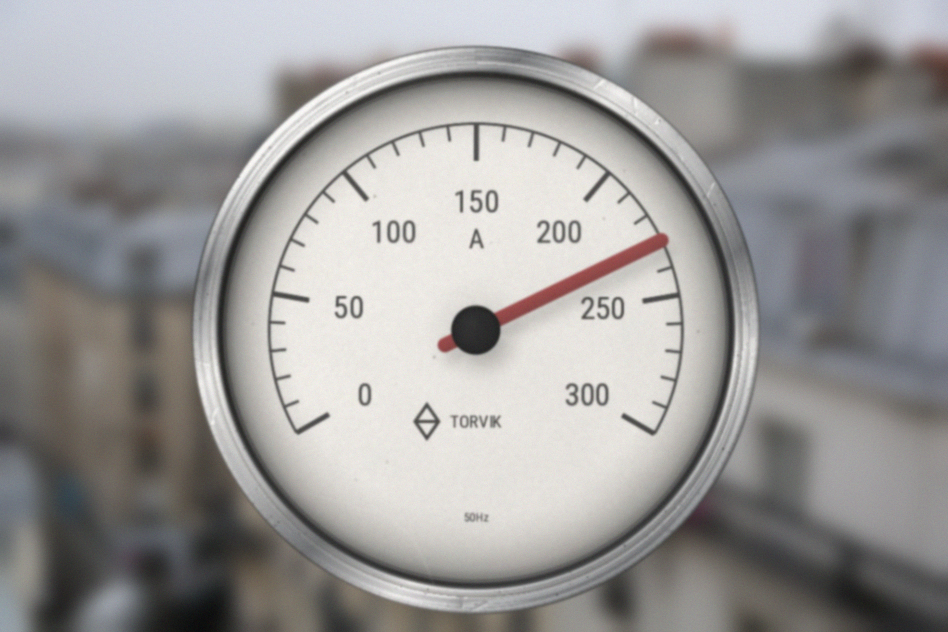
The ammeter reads 230 (A)
